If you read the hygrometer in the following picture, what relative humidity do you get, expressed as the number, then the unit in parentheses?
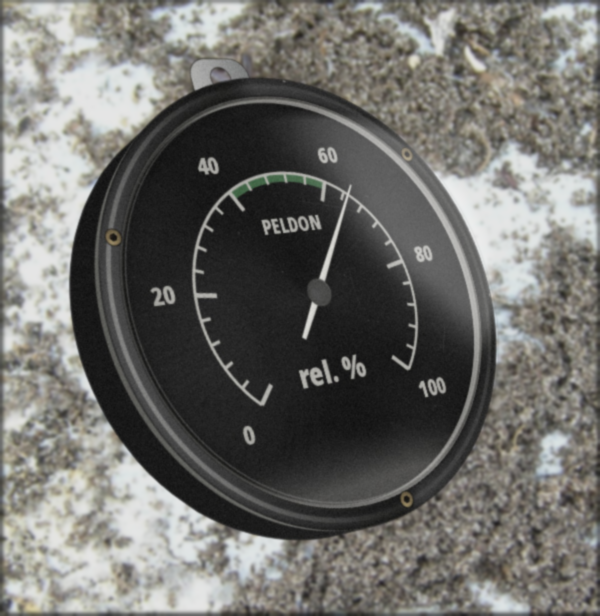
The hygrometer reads 64 (%)
